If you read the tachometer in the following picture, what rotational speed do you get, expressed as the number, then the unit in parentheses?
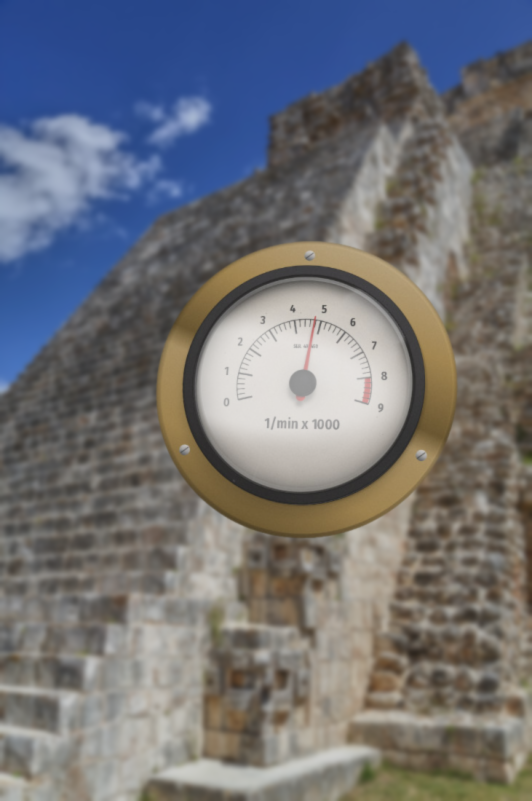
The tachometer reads 4800 (rpm)
